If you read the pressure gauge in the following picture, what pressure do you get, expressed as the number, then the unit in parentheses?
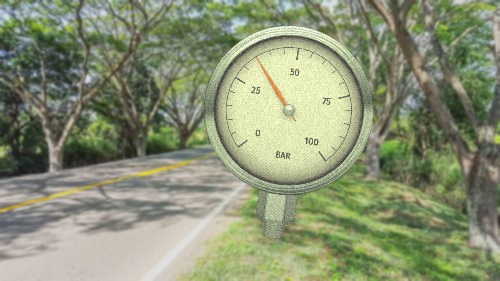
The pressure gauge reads 35 (bar)
